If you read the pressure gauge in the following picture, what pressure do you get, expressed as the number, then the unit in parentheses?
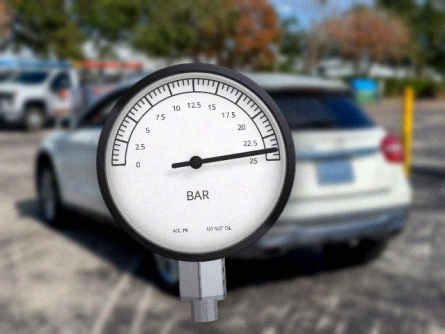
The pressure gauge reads 24 (bar)
